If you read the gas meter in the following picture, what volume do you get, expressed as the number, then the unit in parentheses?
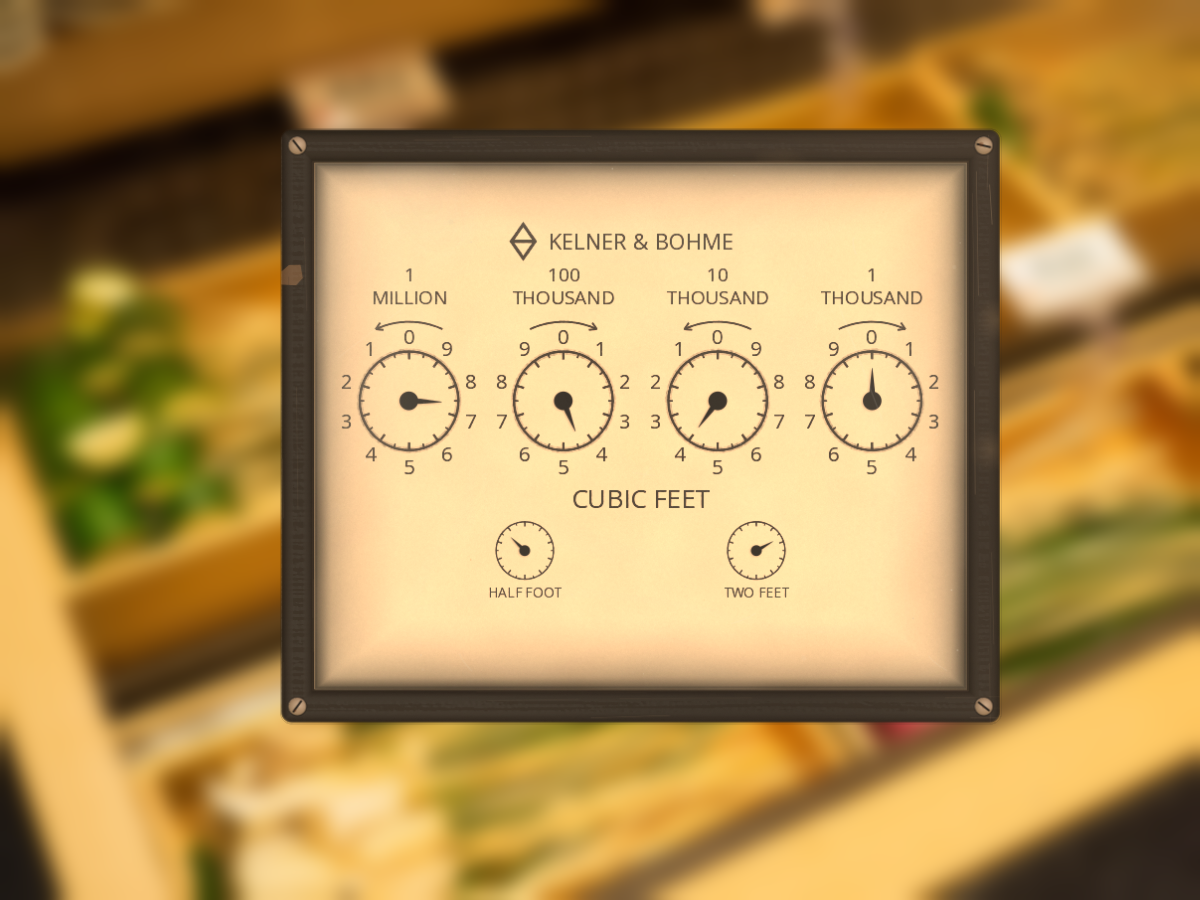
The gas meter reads 744000 (ft³)
